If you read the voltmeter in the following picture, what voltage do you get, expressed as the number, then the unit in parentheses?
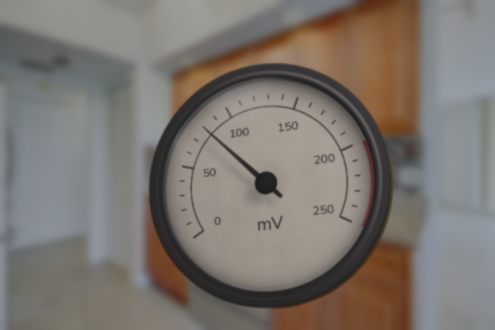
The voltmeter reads 80 (mV)
